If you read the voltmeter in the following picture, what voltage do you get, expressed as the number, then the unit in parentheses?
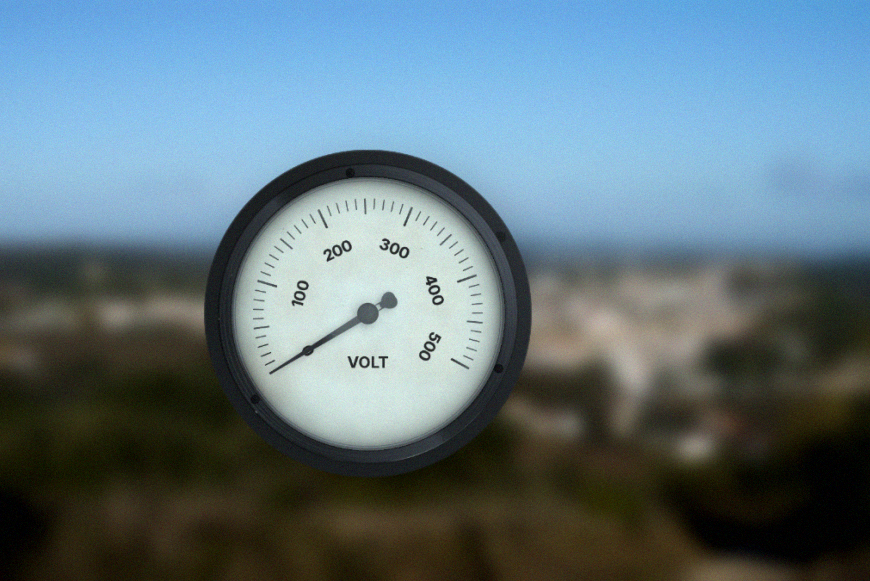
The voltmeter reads 0 (V)
